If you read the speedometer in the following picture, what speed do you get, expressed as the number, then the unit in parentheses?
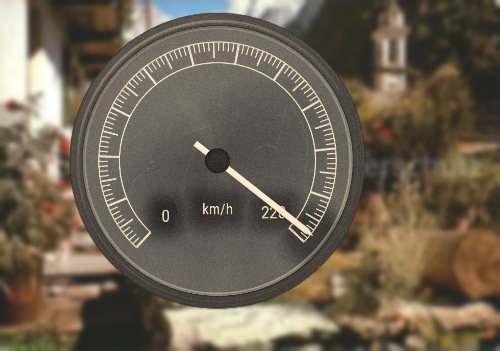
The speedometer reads 216 (km/h)
